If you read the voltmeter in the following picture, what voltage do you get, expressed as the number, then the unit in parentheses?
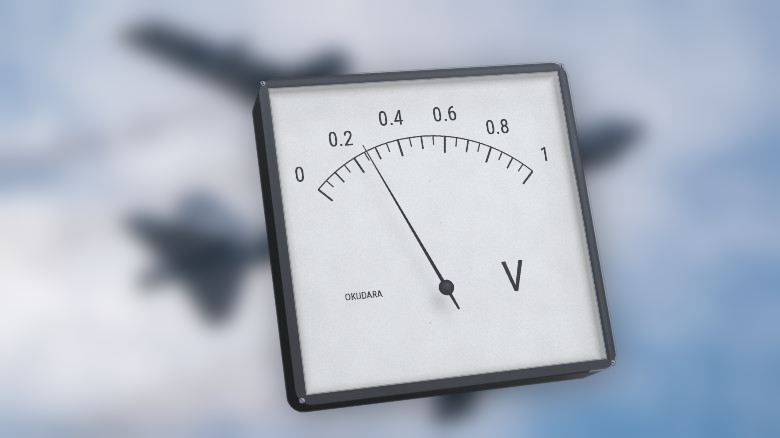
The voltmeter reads 0.25 (V)
